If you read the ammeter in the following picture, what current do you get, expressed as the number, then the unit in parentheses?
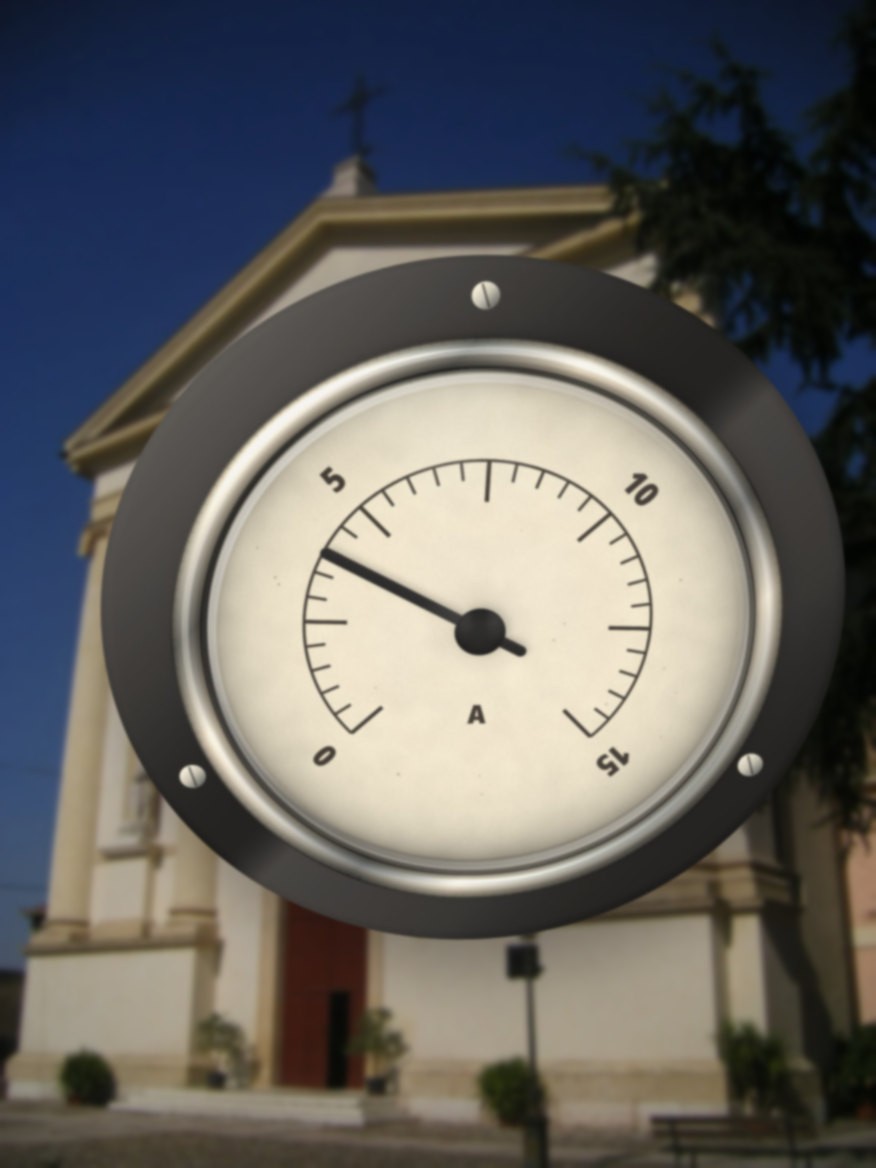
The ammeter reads 4 (A)
